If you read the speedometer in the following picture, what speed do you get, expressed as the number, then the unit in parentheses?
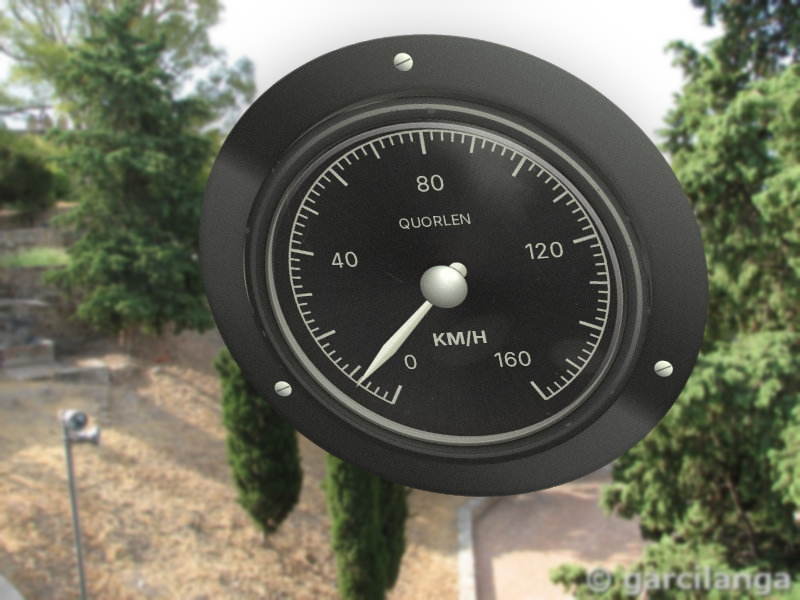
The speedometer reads 8 (km/h)
